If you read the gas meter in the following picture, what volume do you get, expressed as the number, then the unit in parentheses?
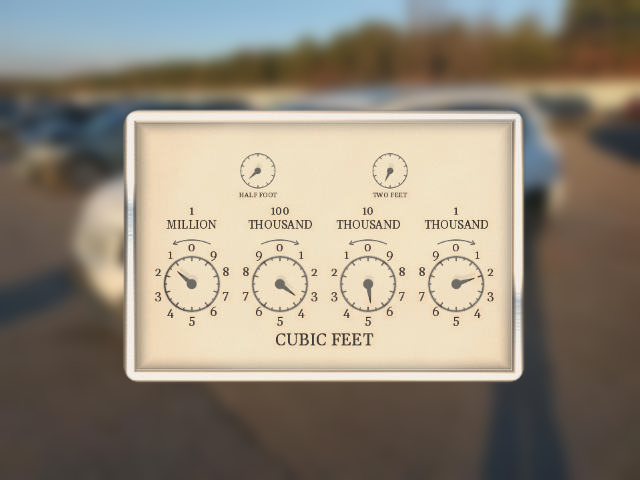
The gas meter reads 135200 (ft³)
